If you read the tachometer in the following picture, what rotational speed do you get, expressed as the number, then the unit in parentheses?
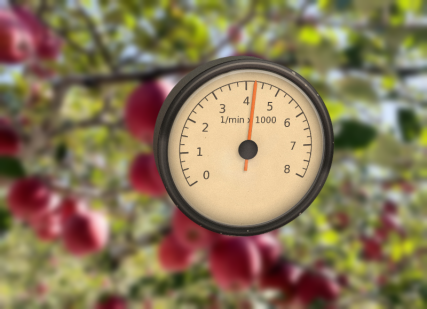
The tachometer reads 4250 (rpm)
